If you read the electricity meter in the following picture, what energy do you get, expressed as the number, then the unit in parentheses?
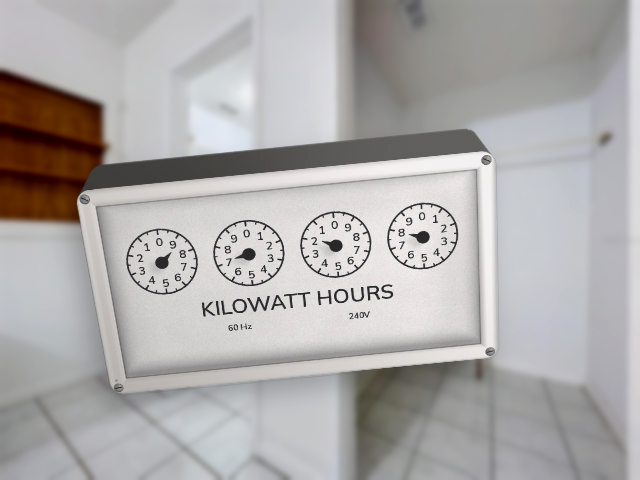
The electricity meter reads 8718 (kWh)
